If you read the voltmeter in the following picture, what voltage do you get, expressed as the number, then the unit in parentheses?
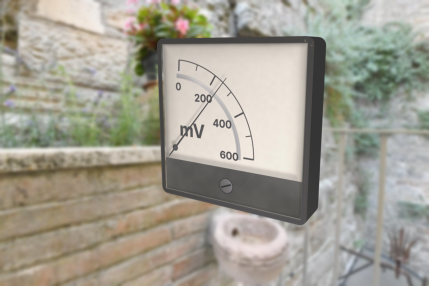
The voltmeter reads 250 (mV)
